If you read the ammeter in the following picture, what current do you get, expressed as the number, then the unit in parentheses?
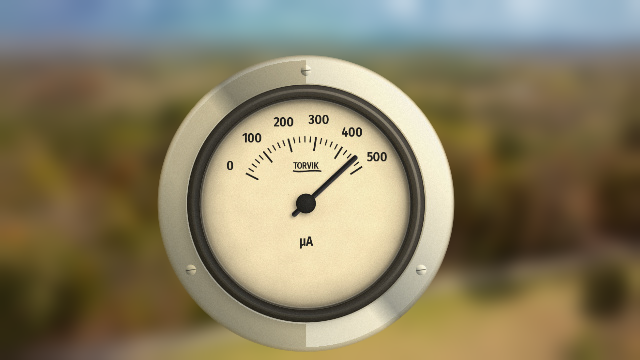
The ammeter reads 460 (µA)
